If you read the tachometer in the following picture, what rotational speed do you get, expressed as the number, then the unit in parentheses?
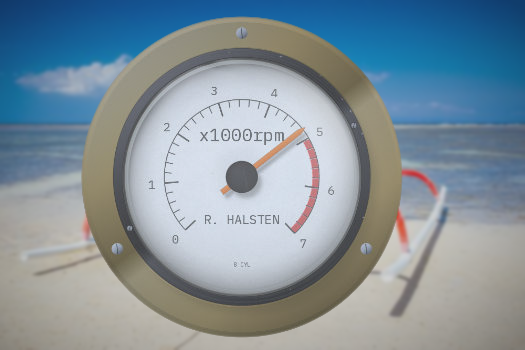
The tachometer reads 4800 (rpm)
